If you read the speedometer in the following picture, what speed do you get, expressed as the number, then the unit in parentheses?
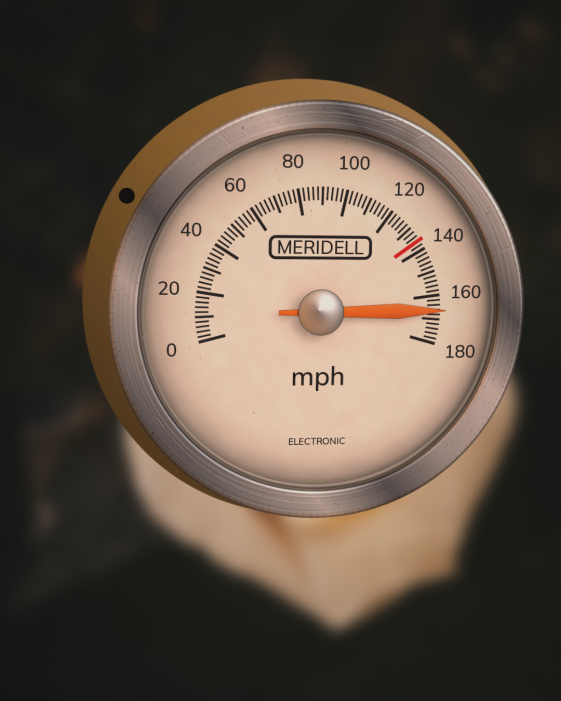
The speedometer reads 166 (mph)
